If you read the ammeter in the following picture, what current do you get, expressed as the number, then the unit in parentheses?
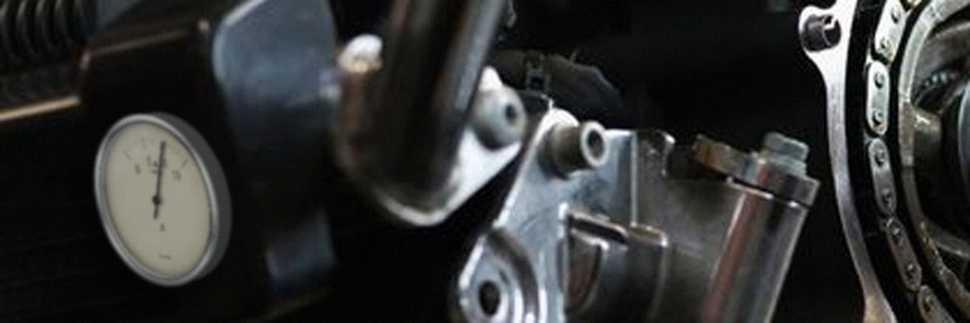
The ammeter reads 10 (A)
